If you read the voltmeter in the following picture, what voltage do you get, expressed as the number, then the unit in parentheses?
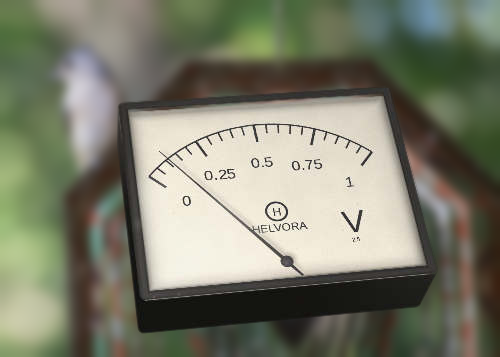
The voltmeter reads 0.1 (V)
